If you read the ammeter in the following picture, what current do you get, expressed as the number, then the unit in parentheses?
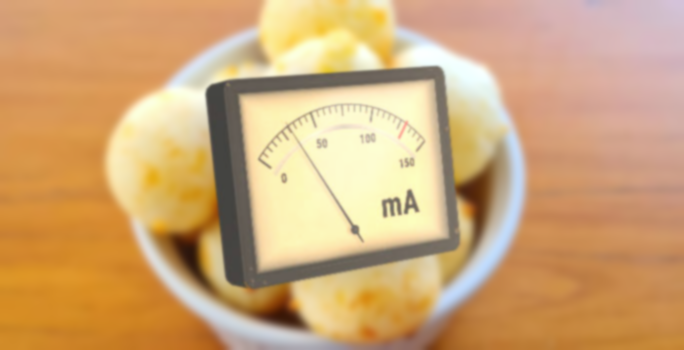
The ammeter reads 30 (mA)
